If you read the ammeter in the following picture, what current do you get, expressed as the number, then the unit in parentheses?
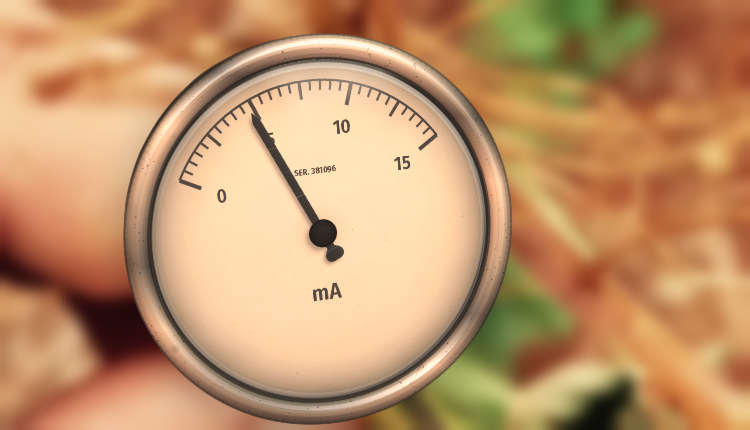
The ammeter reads 4.75 (mA)
